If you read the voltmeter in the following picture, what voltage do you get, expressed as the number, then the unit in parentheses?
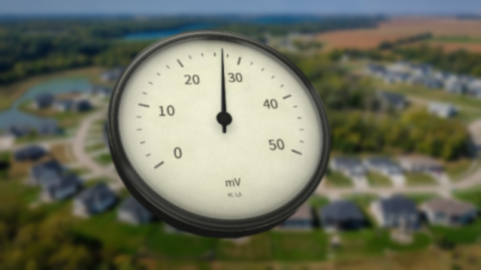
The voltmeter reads 27 (mV)
